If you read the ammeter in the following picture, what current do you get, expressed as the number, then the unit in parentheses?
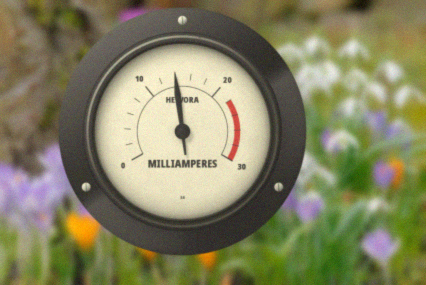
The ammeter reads 14 (mA)
